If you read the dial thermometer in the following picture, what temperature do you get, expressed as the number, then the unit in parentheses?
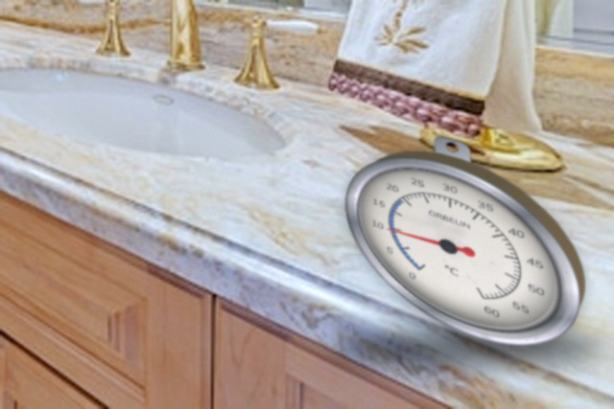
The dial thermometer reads 10 (°C)
